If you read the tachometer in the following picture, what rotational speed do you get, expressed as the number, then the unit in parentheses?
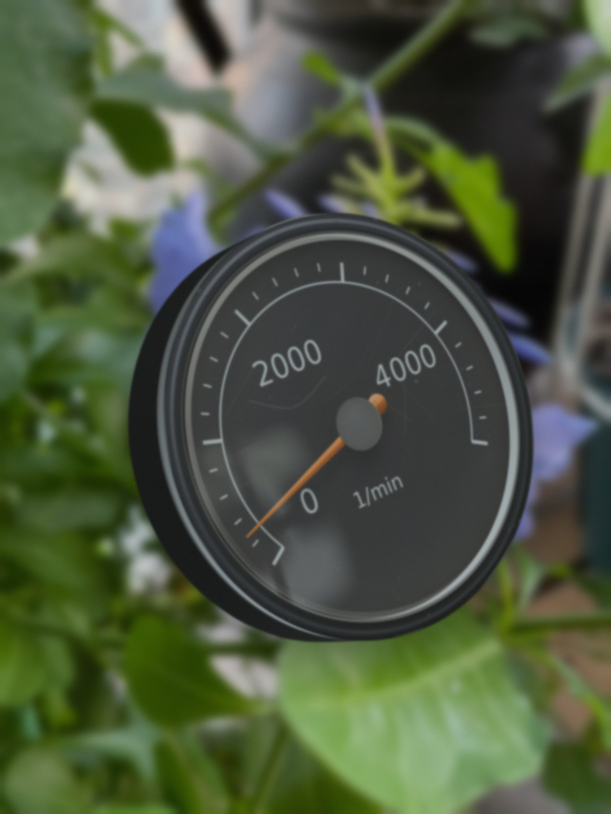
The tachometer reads 300 (rpm)
